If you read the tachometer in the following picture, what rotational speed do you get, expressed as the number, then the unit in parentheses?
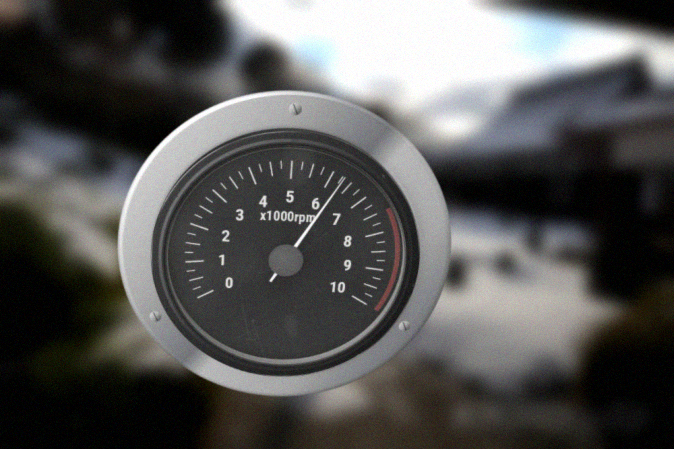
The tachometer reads 6250 (rpm)
